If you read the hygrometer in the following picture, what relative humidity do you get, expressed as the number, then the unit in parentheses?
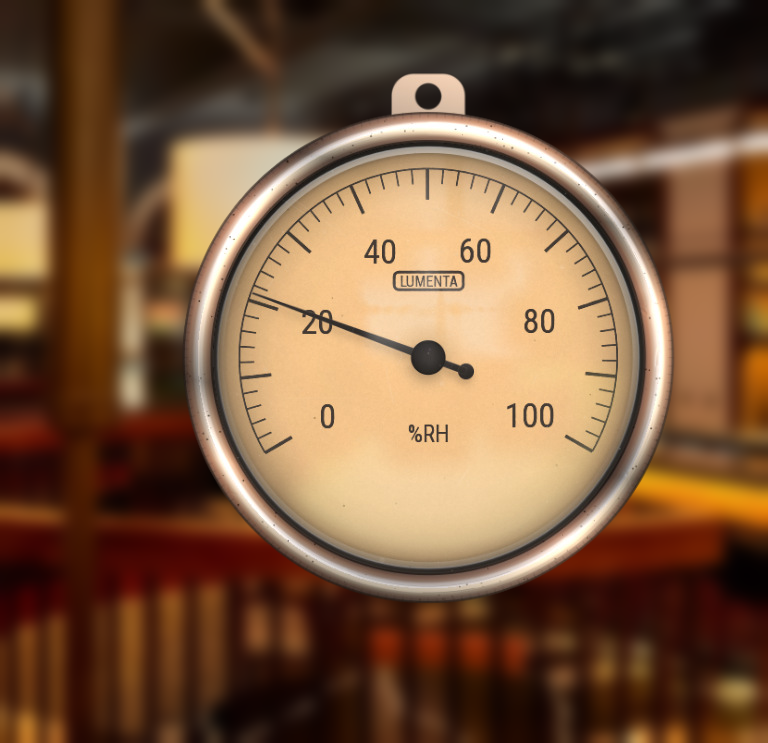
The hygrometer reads 21 (%)
